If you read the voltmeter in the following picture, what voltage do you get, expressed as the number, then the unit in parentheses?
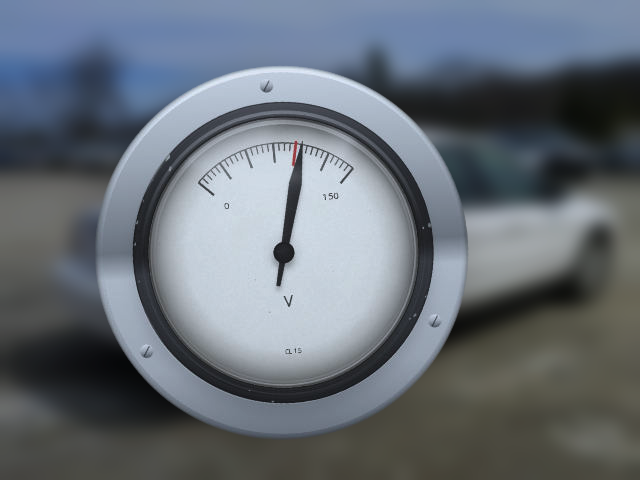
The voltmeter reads 100 (V)
